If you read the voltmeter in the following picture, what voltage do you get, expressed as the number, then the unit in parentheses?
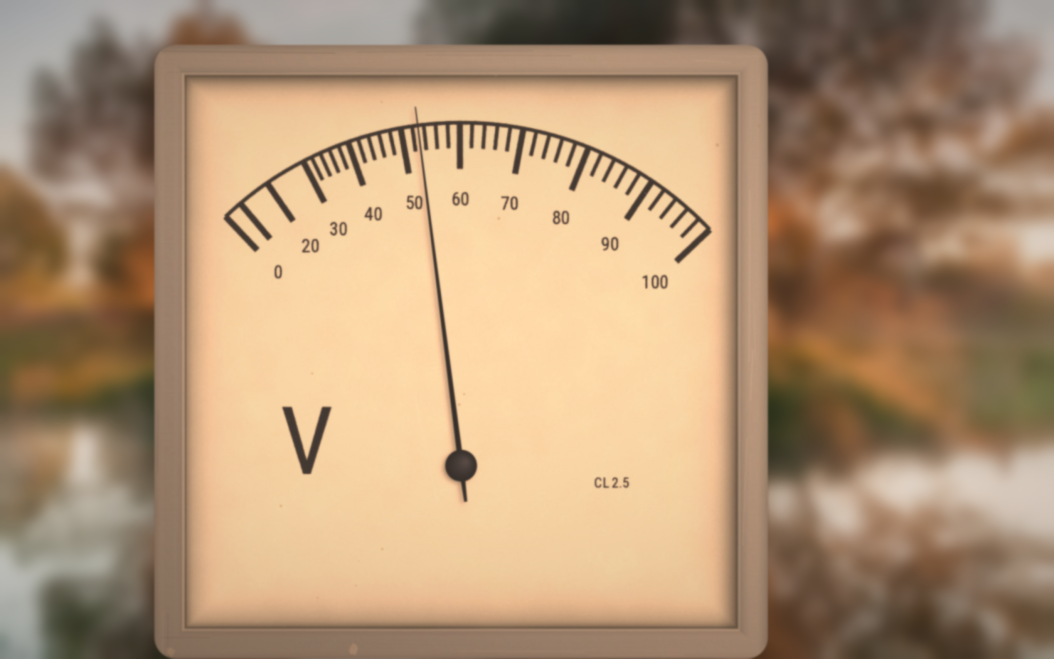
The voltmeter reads 53 (V)
